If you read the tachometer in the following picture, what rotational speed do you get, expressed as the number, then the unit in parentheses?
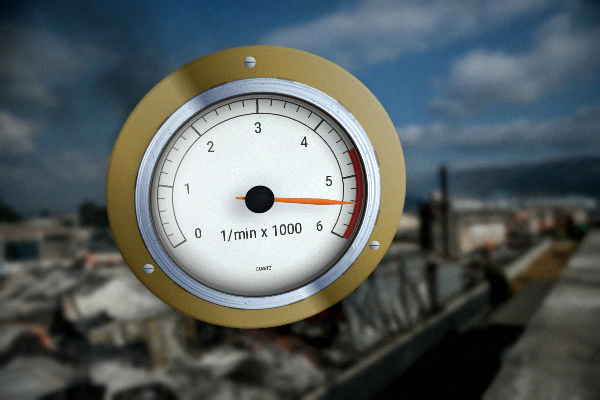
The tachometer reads 5400 (rpm)
